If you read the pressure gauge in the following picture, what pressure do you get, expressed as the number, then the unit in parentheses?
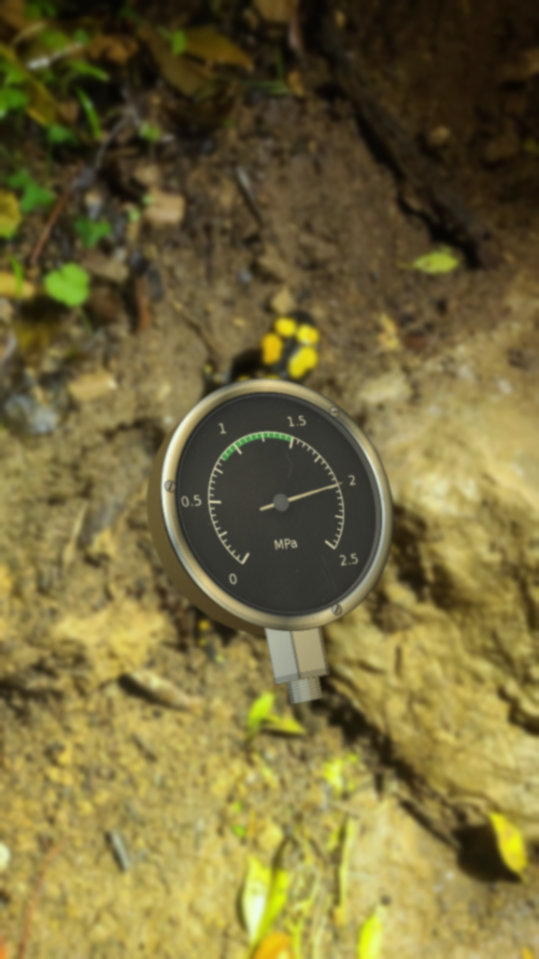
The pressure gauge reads 2 (MPa)
